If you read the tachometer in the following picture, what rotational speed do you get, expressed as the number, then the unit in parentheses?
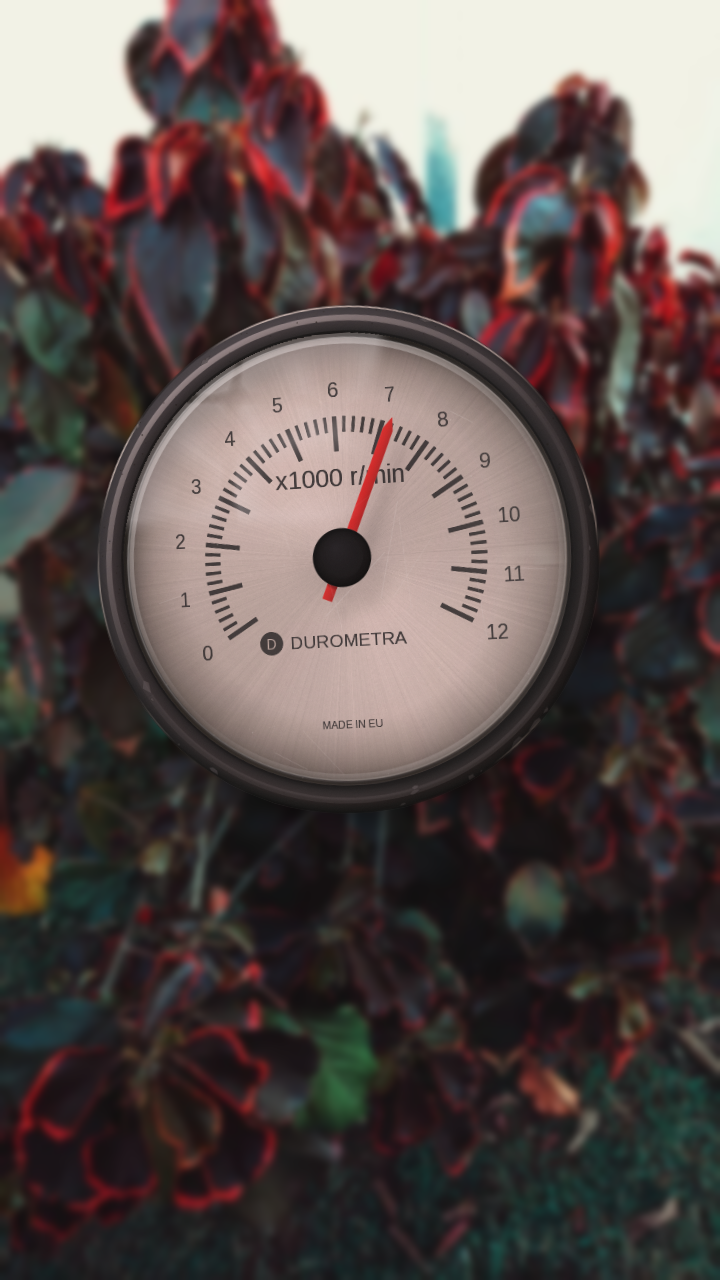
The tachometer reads 7200 (rpm)
